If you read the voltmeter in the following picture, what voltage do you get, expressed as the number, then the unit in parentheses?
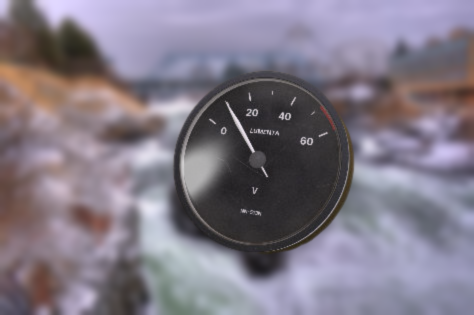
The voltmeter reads 10 (V)
